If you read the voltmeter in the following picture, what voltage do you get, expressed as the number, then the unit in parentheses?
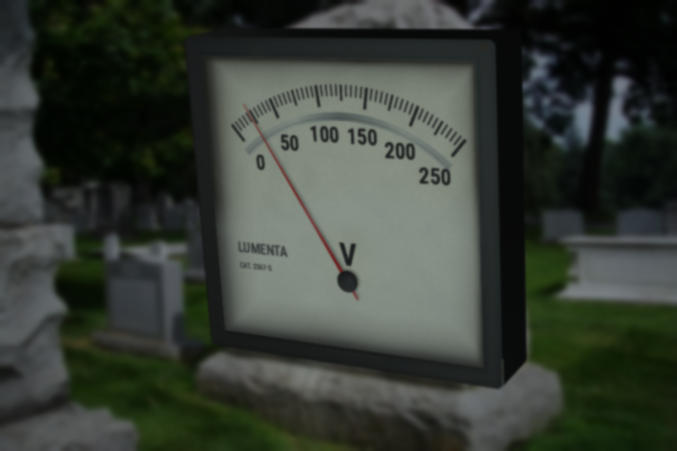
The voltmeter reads 25 (V)
